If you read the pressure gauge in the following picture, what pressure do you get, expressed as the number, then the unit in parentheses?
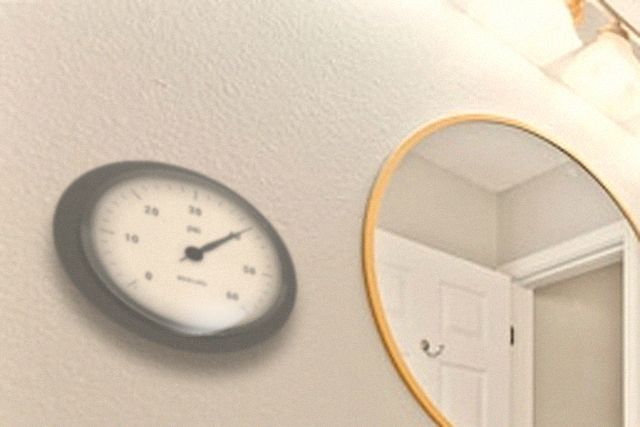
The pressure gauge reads 40 (psi)
